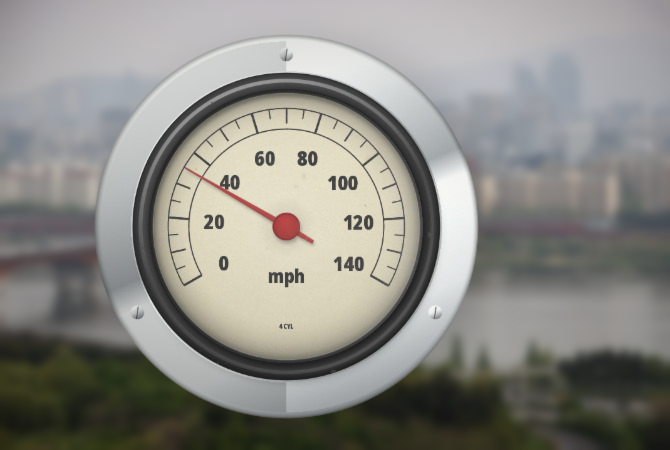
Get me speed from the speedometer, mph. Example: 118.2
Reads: 35
